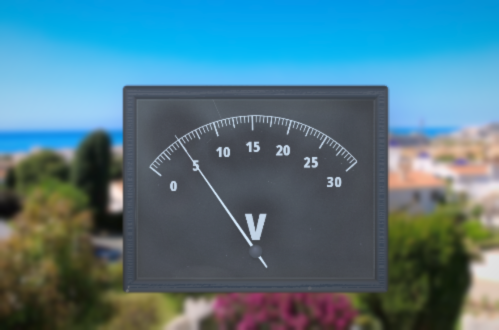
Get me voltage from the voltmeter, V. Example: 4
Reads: 5
